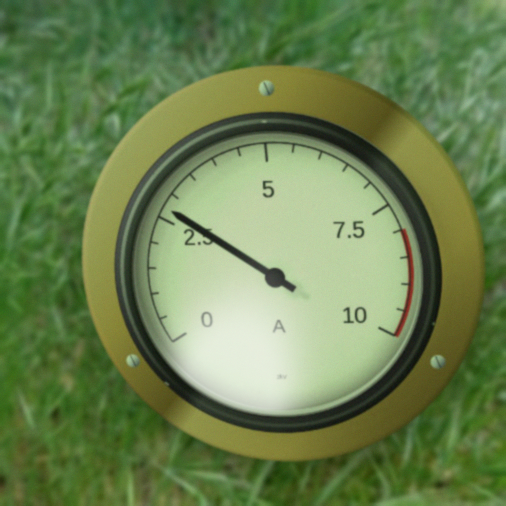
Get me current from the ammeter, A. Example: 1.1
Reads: 2.75
